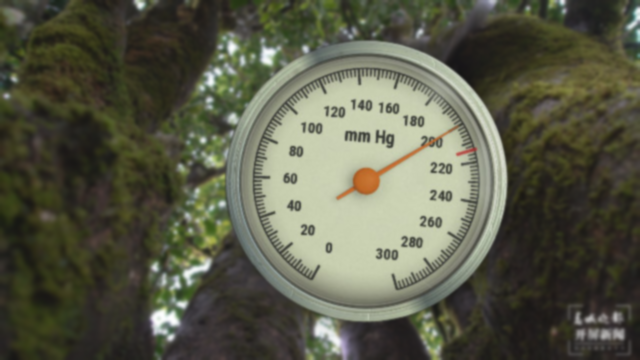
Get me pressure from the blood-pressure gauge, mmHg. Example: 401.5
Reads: 200
